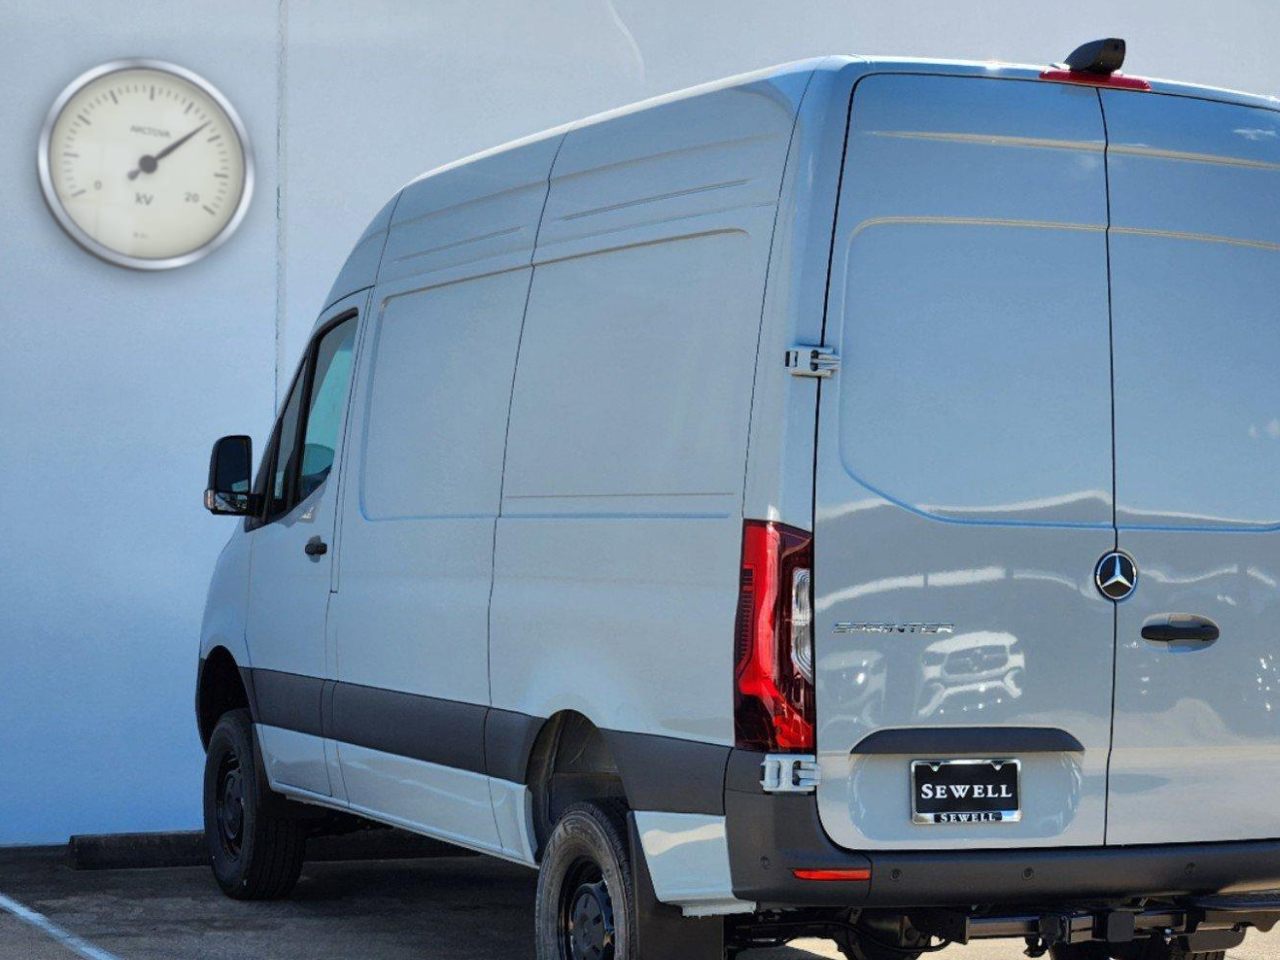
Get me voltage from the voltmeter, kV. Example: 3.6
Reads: 14
